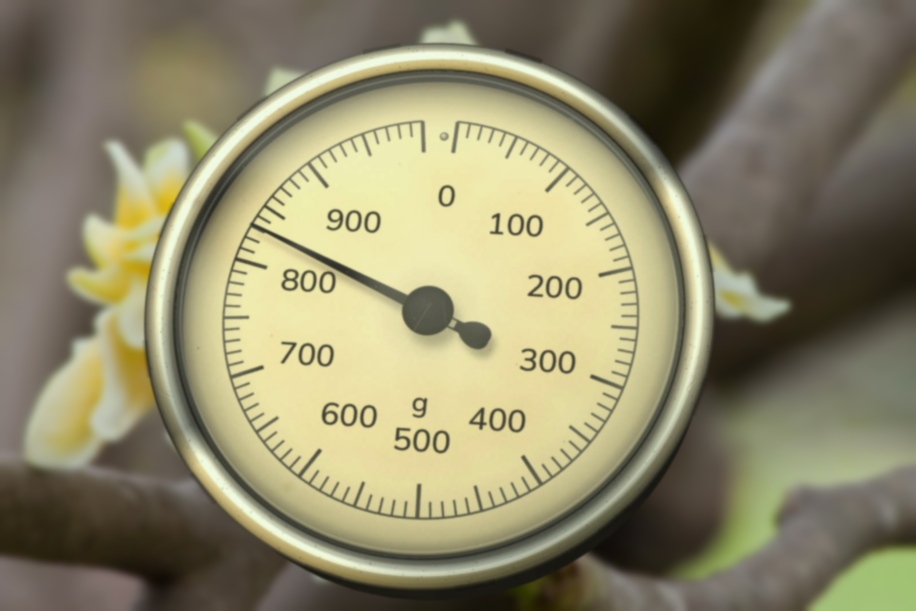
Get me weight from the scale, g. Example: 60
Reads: 830
